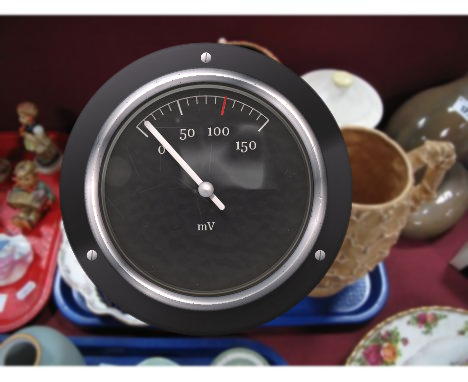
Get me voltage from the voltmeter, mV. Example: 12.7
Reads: 10
